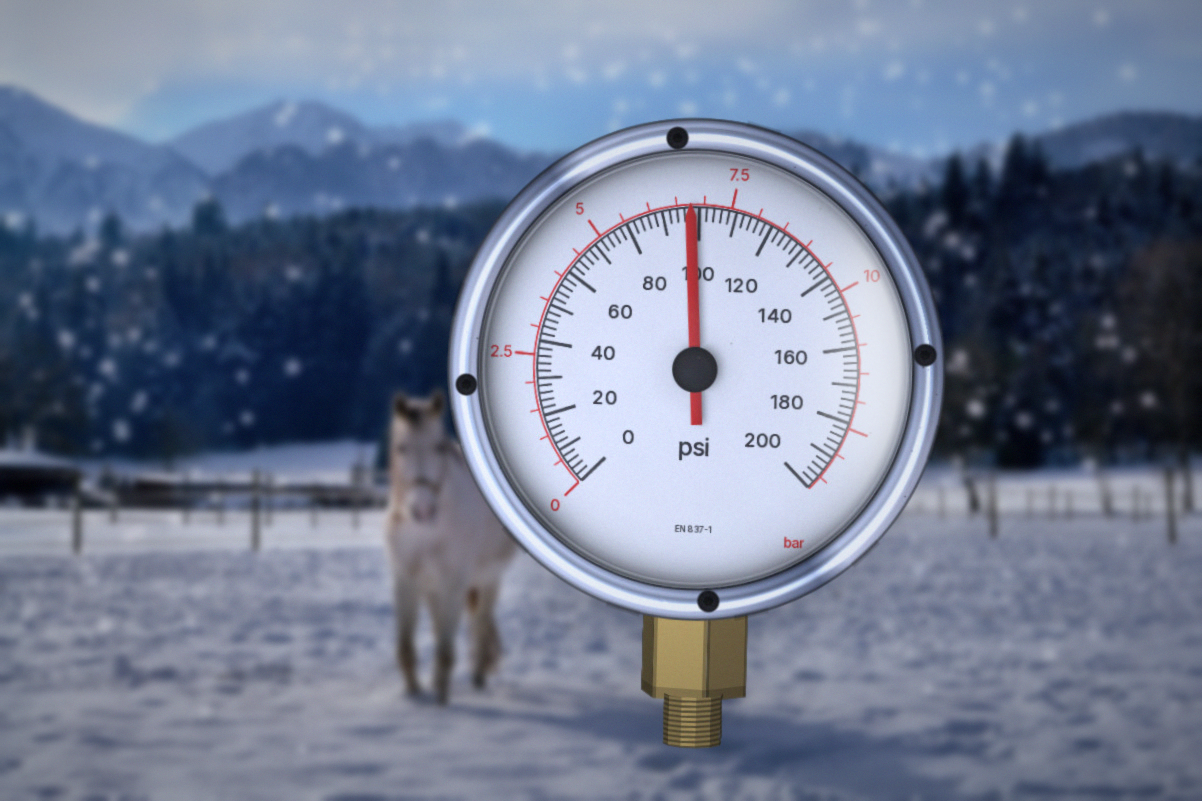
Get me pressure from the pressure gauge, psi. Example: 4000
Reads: 98
